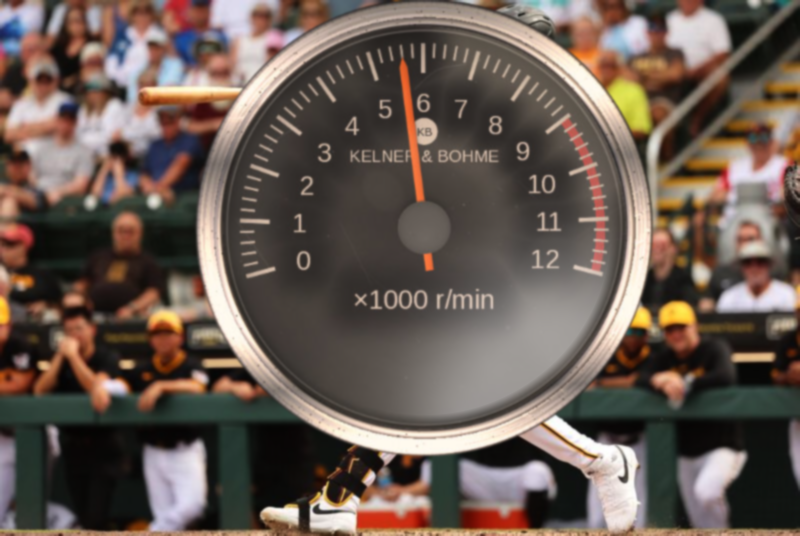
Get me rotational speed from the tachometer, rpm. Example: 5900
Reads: 5600
